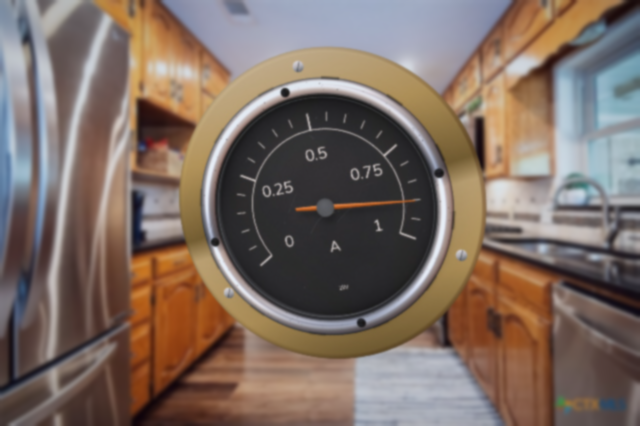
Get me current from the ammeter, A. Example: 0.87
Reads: 0.9
